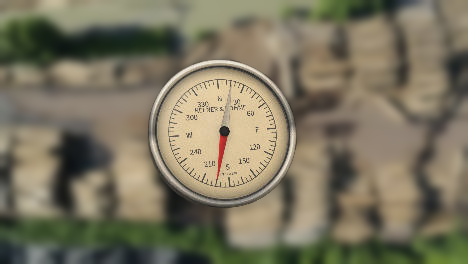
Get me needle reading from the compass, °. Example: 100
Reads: 195
